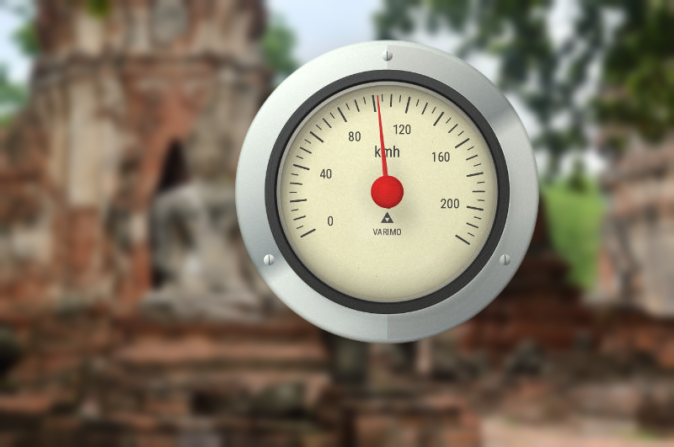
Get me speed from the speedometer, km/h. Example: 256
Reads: 102.5
